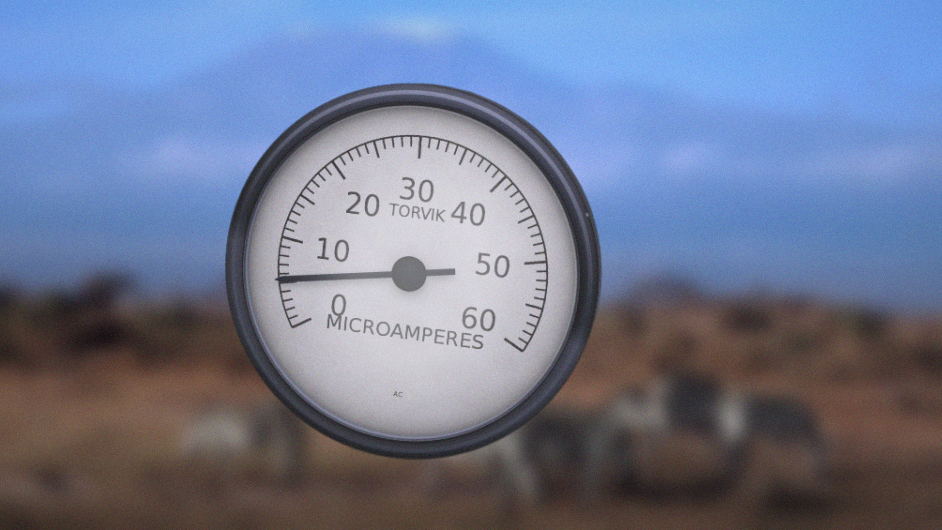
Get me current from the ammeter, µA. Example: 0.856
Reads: 5.5
